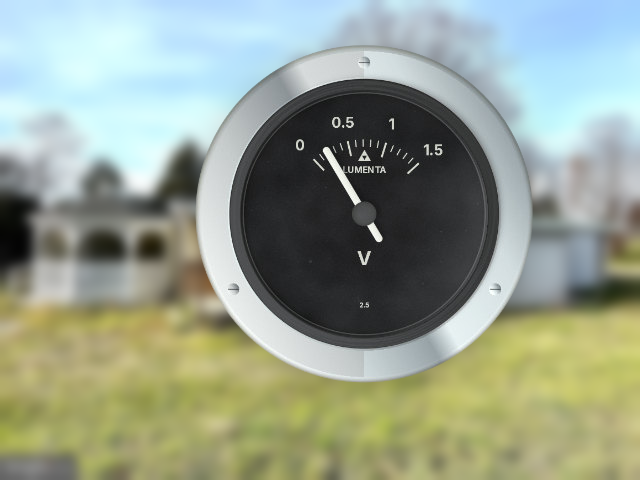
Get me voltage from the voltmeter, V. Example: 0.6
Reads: 0.2
